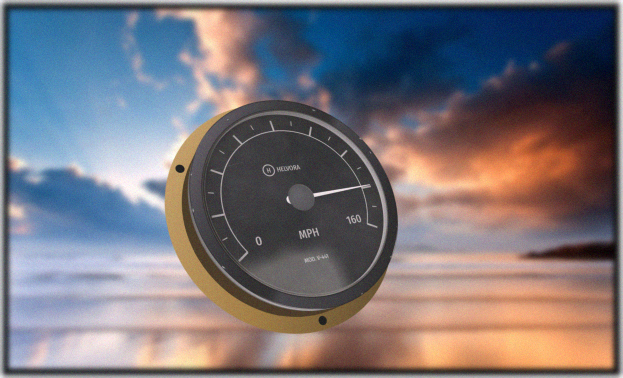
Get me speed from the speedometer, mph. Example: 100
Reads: 140
